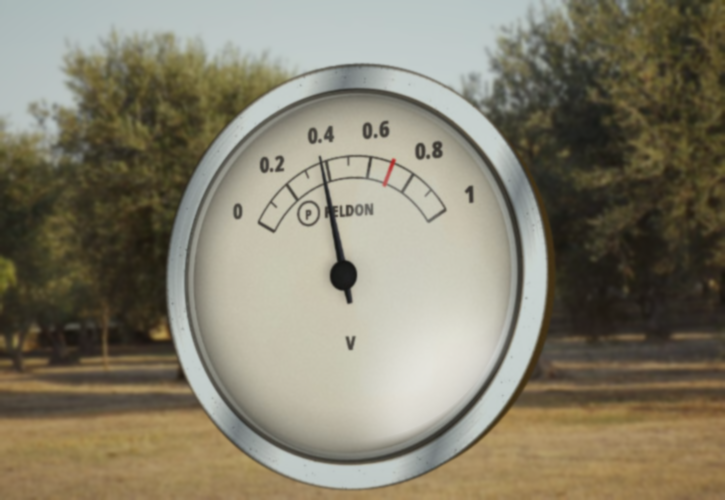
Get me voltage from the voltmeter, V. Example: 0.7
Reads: 0.4
